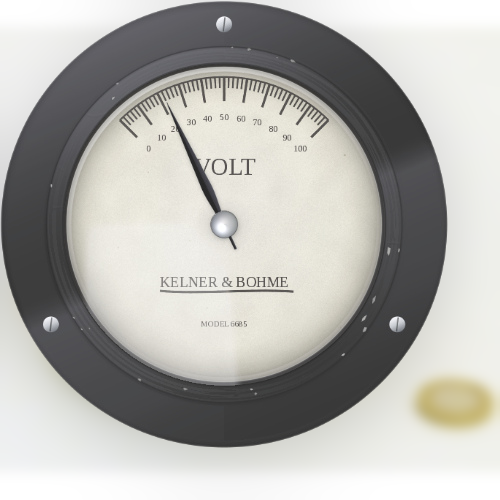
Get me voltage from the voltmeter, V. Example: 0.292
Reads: 22
